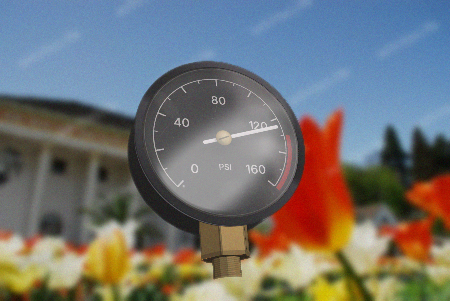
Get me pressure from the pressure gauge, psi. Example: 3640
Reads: 125
